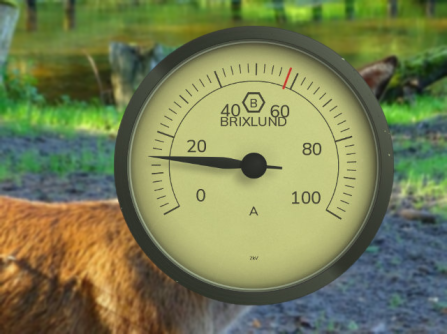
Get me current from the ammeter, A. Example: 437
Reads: 14
